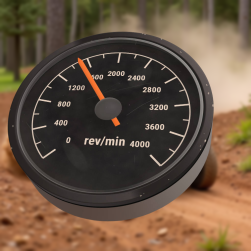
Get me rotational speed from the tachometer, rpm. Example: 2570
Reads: 1500
